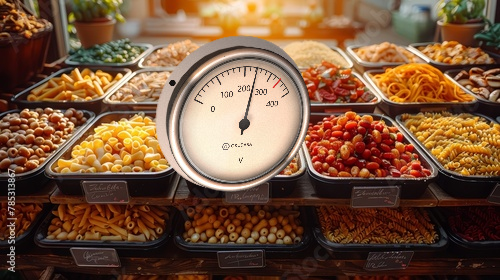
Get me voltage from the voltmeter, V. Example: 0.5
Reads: 240
